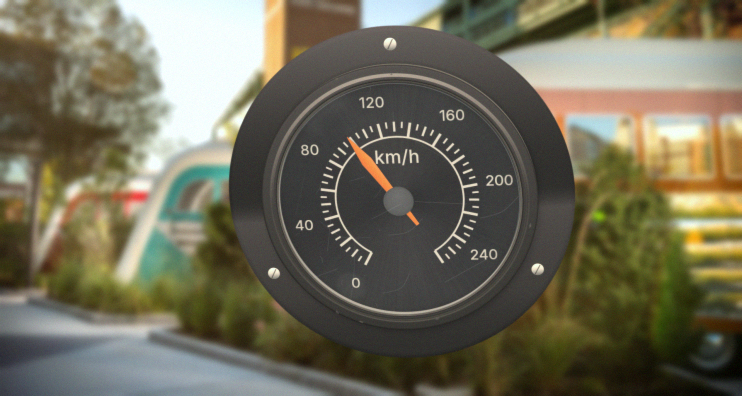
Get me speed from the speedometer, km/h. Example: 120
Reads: 100
